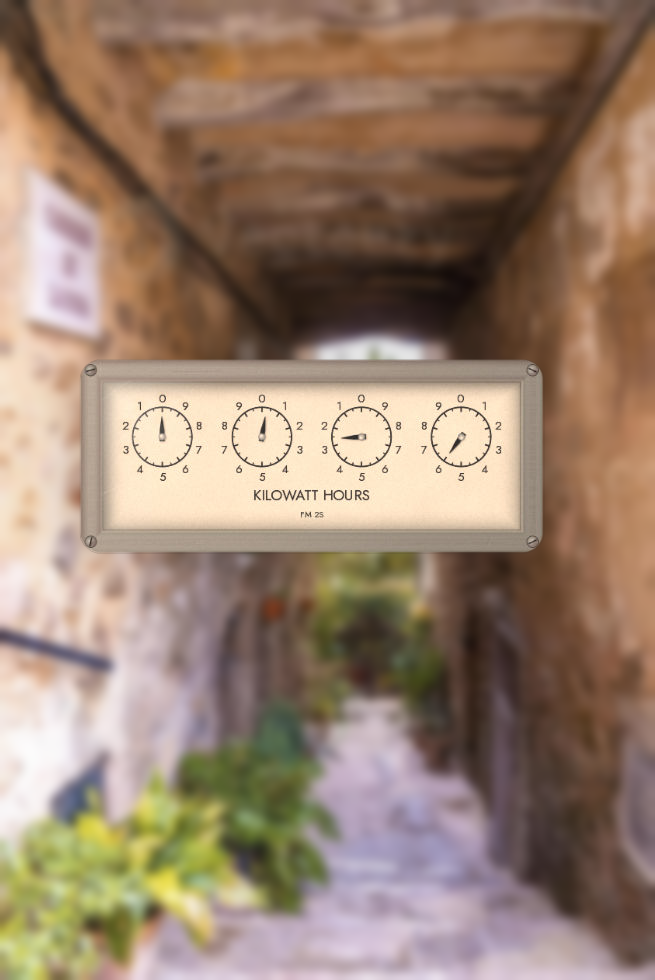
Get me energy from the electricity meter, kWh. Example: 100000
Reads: 26
